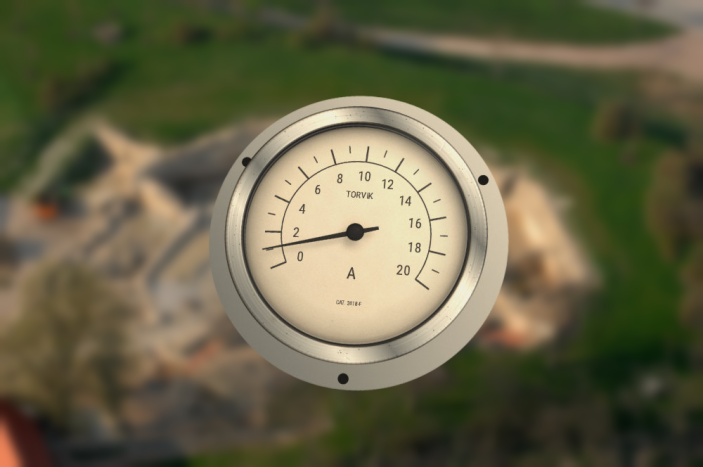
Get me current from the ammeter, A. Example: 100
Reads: 1
